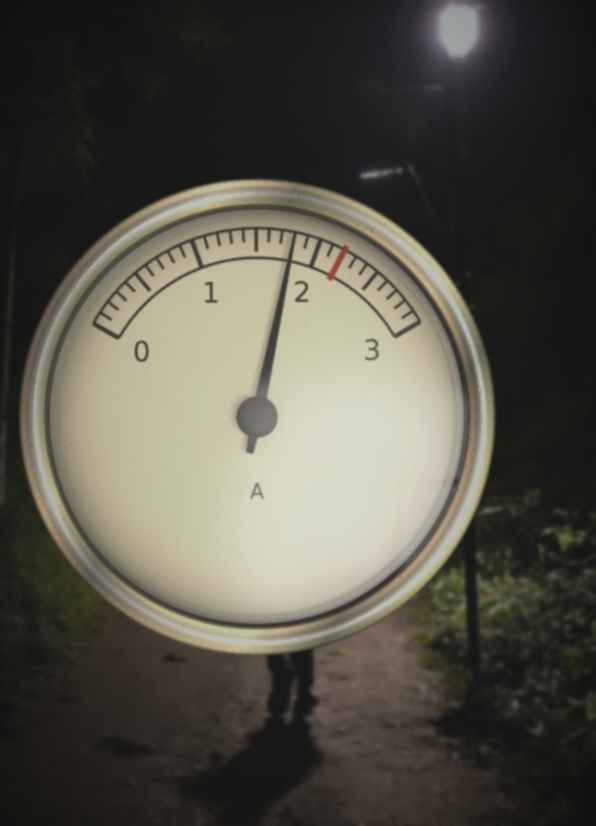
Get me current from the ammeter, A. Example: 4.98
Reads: 1.8
